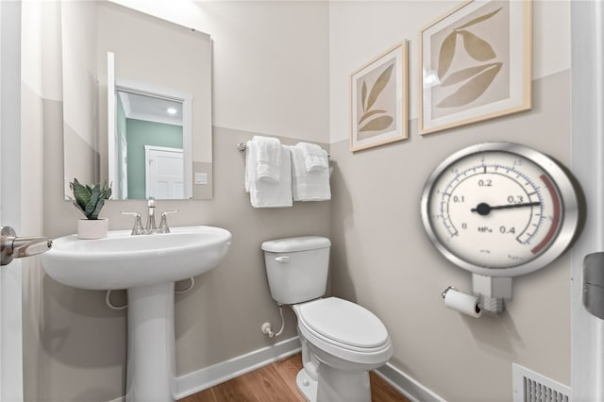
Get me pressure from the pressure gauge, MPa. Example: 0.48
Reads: 0.32
